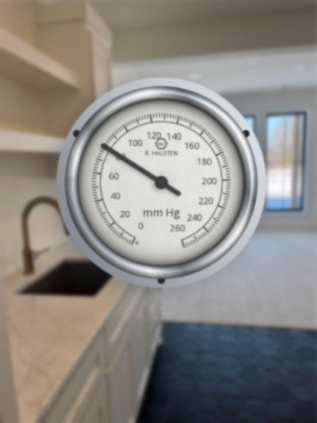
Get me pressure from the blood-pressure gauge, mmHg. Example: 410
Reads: 80
